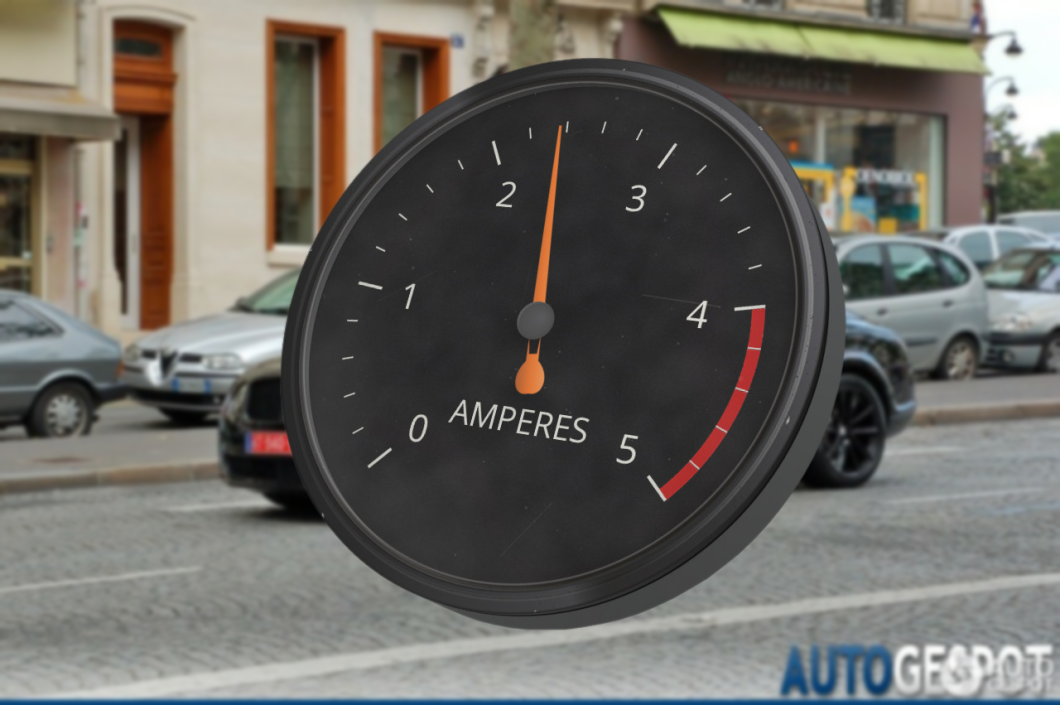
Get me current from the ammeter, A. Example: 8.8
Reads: 2.4
